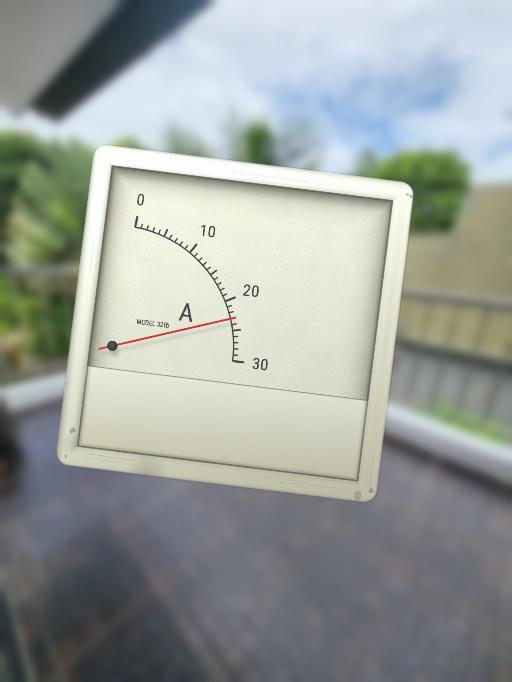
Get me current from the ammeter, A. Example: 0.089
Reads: 23
